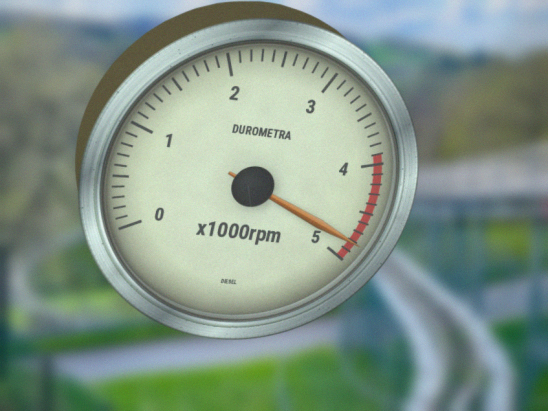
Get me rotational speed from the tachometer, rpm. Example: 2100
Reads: 4800
